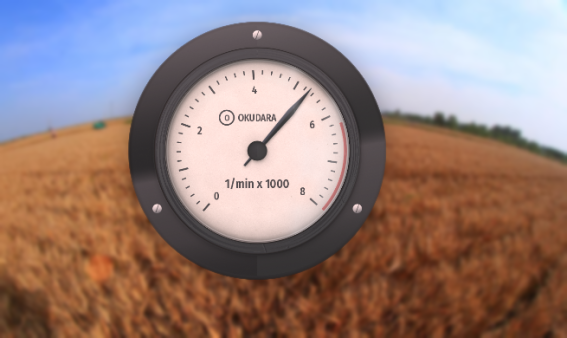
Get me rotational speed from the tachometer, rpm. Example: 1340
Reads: 5300
